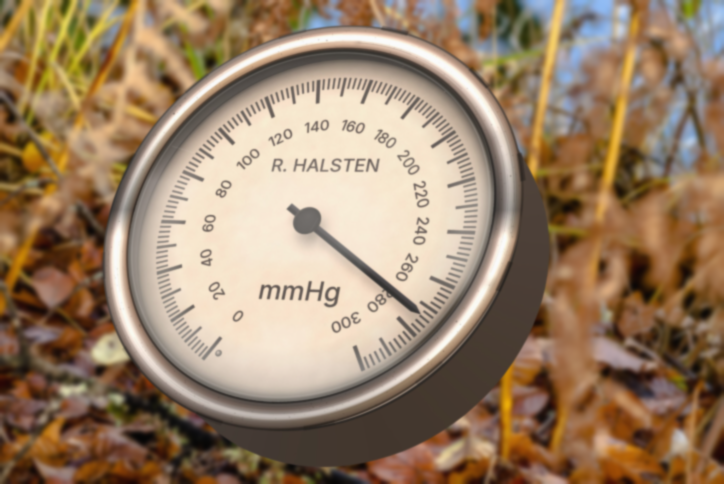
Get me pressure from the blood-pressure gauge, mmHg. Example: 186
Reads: 274
